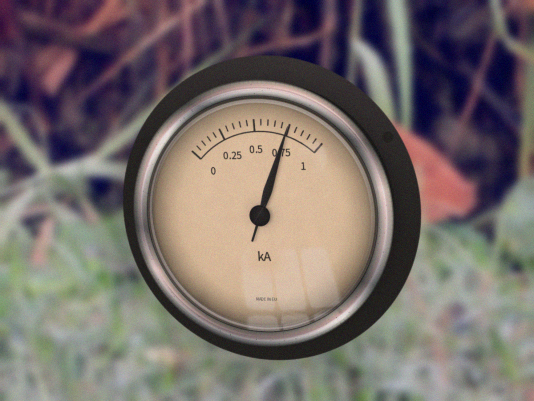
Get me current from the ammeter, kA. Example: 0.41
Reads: 0.75
